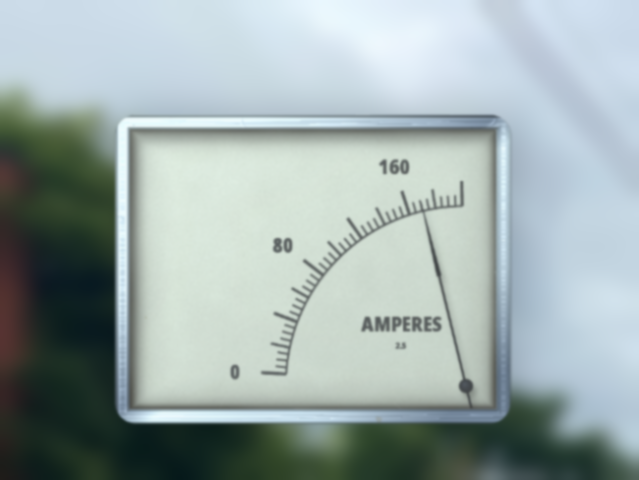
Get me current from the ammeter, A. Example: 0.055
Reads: 170
